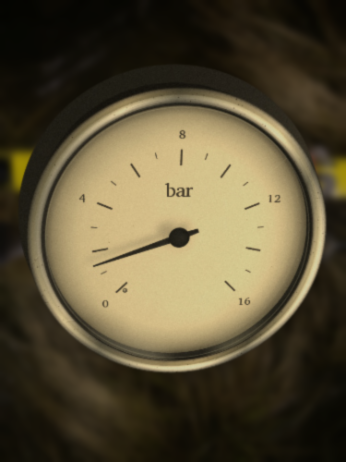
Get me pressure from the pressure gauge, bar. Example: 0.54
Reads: 1.5
